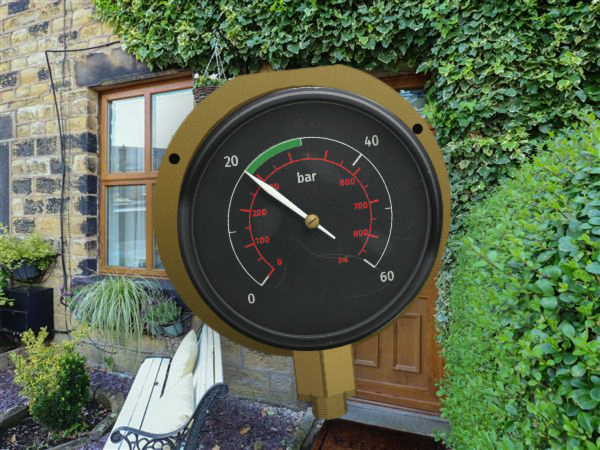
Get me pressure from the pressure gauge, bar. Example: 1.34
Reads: 20
